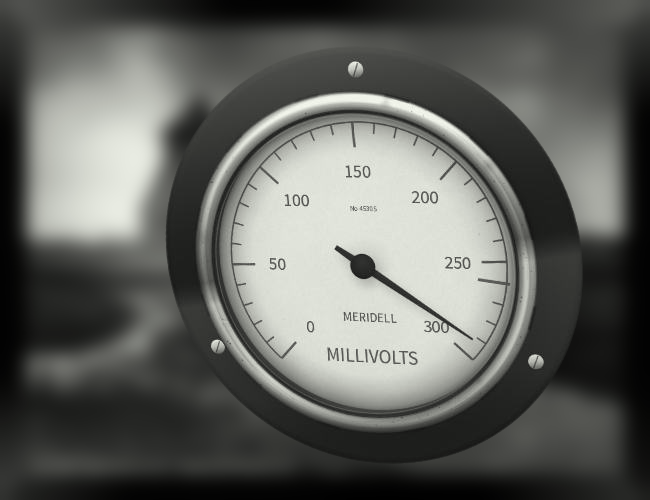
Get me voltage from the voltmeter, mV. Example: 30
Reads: 290
